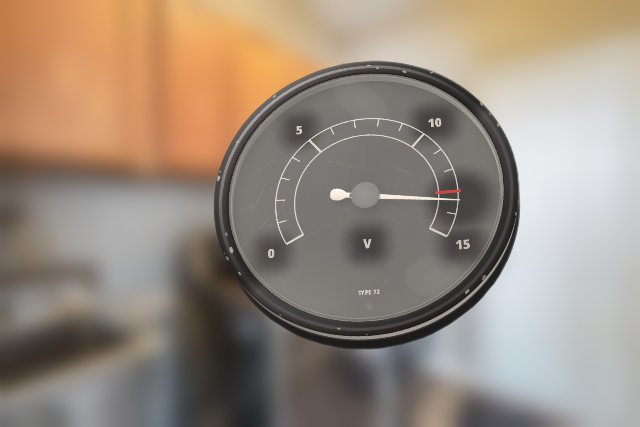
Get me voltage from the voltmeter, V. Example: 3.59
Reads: 13.5
